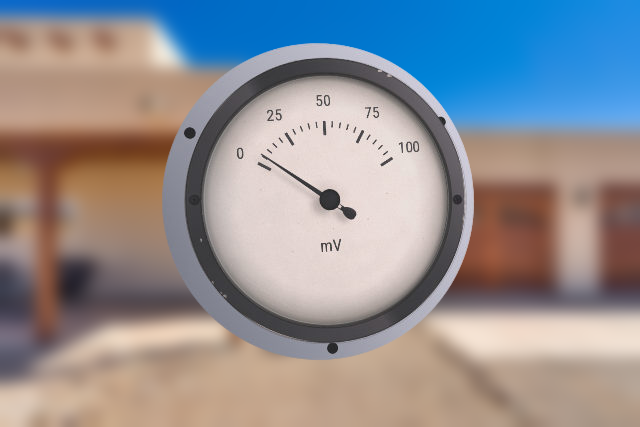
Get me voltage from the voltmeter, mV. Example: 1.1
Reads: 5
